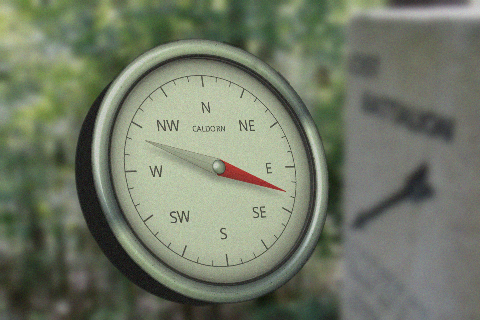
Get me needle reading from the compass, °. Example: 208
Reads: 110
